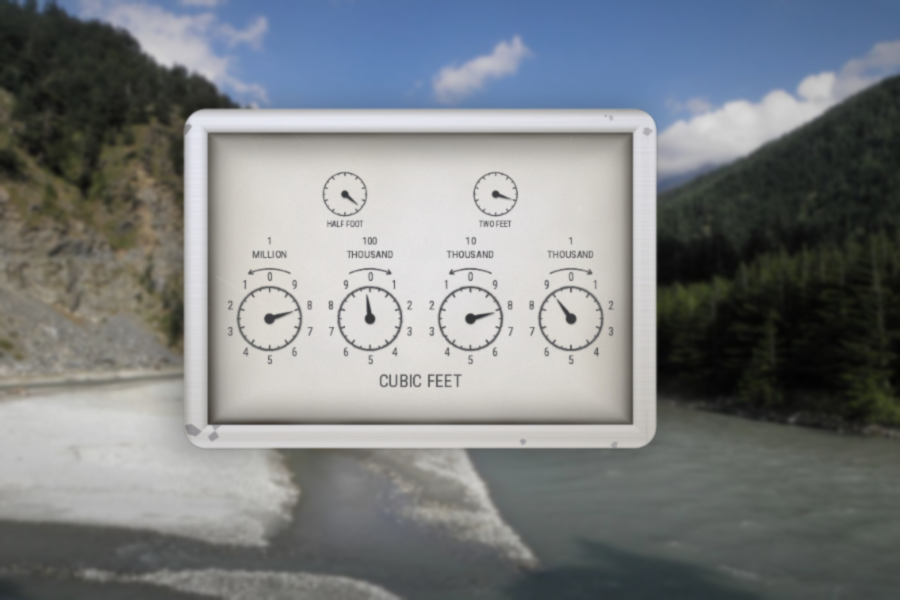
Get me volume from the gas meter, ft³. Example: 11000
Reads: 797900
